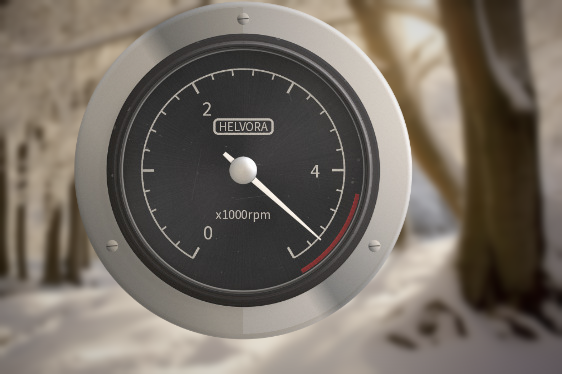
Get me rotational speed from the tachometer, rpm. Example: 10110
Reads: 4700
